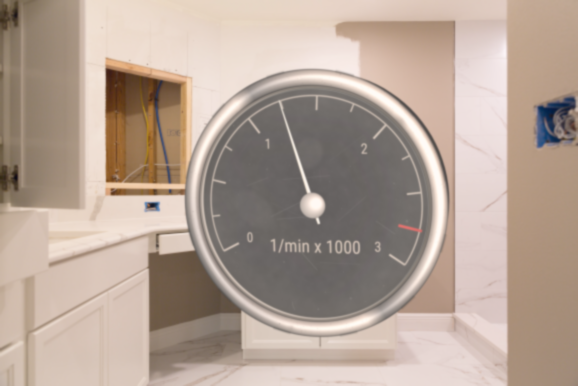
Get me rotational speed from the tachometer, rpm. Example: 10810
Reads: 1250
